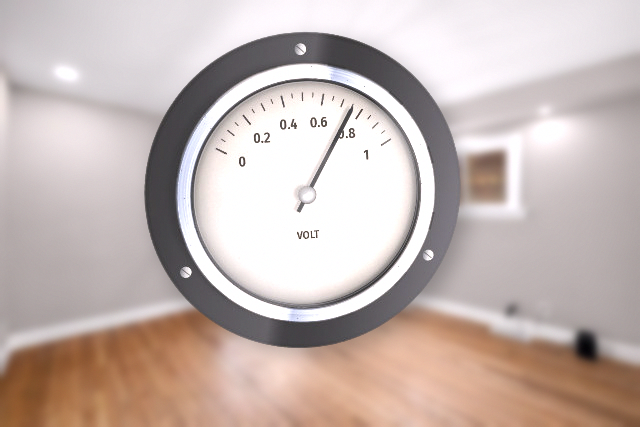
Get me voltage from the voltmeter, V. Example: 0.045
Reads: 0.75
